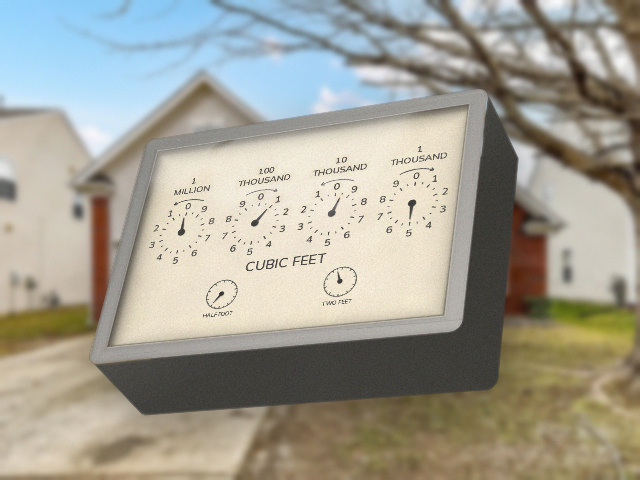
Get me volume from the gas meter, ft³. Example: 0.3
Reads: 9500
